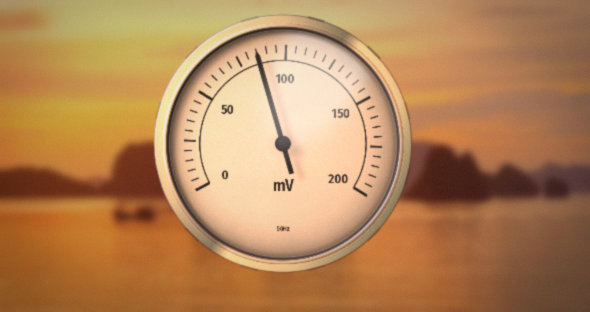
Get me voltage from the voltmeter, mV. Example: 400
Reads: 85
